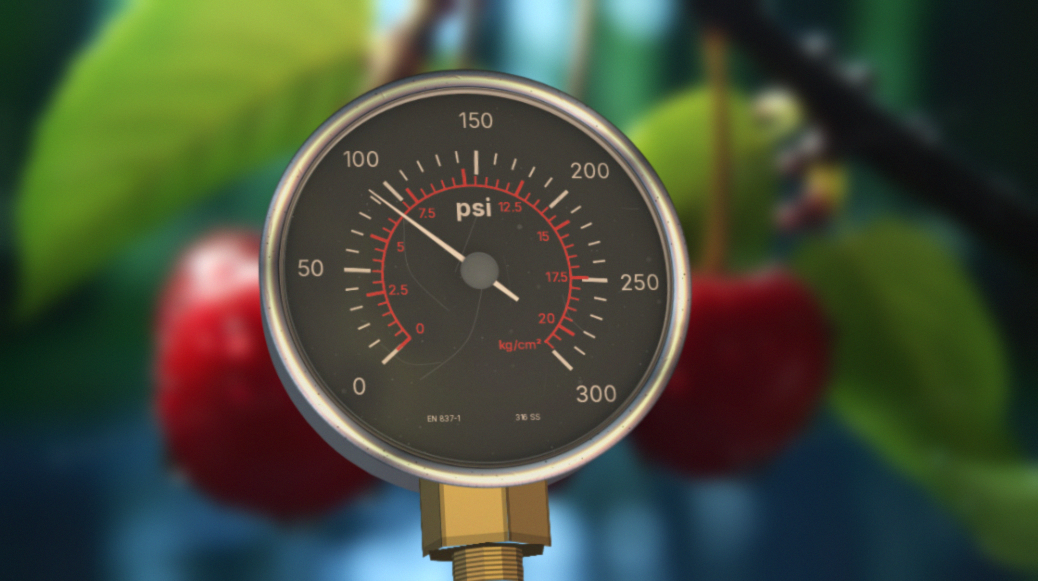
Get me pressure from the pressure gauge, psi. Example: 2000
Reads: 90
